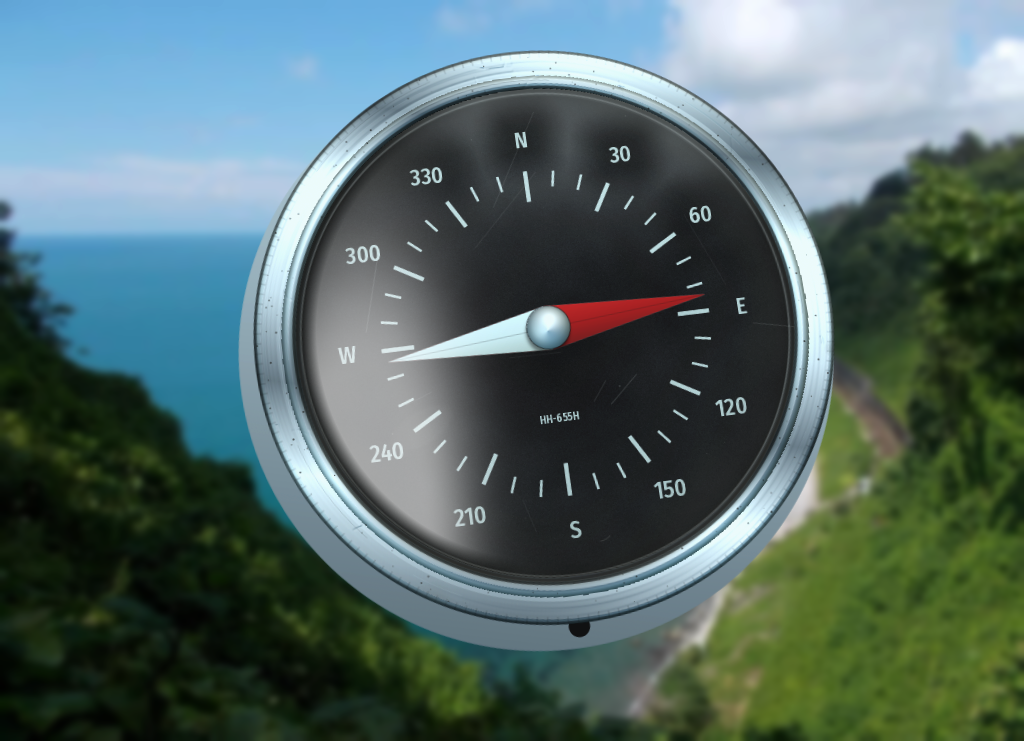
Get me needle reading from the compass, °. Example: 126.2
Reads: 85
